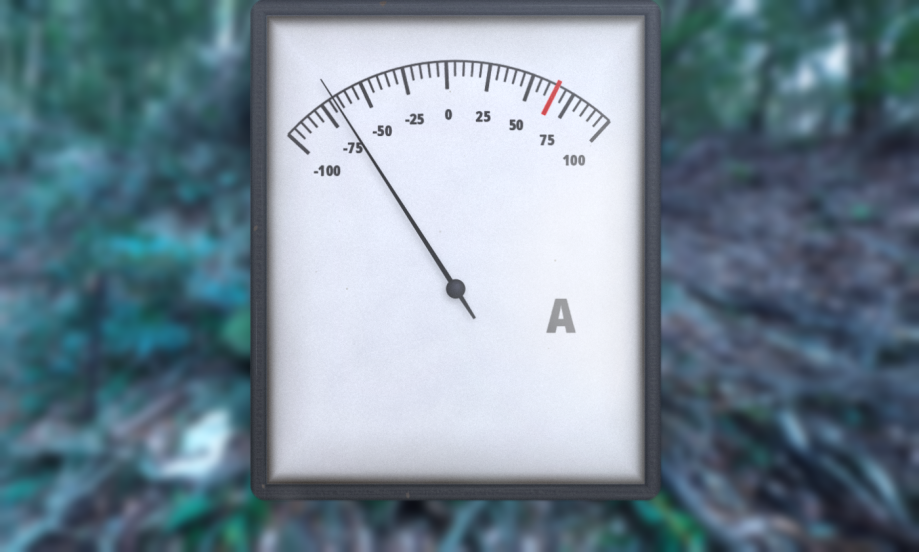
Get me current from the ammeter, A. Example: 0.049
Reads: -67.5
